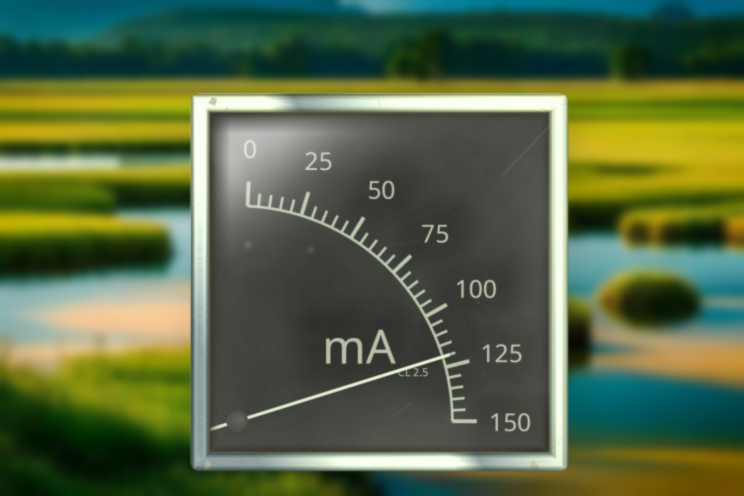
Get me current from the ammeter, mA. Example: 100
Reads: 120
